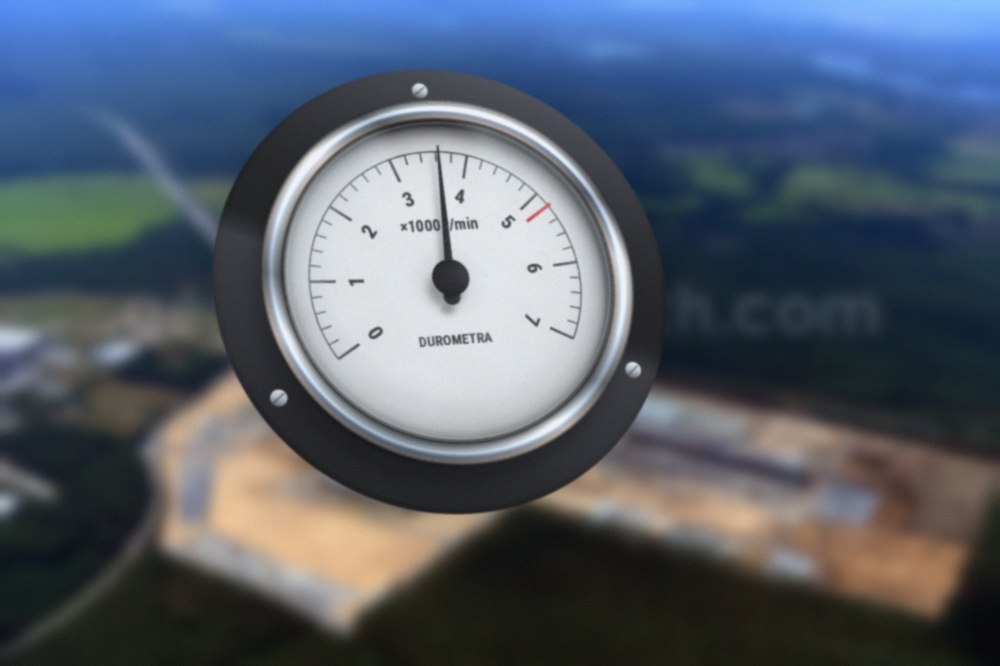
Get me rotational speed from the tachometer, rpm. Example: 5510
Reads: 3600
